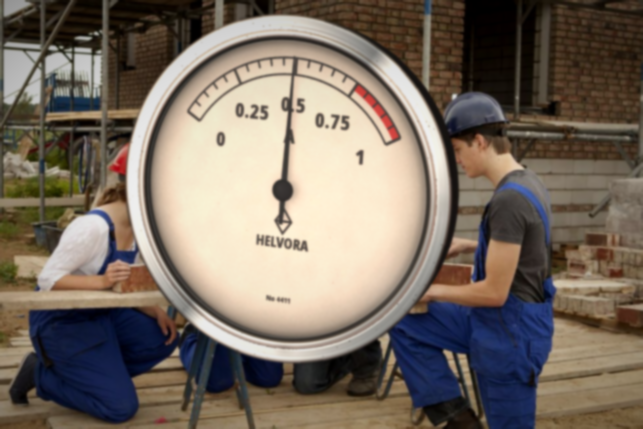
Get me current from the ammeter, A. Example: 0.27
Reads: 0.5
